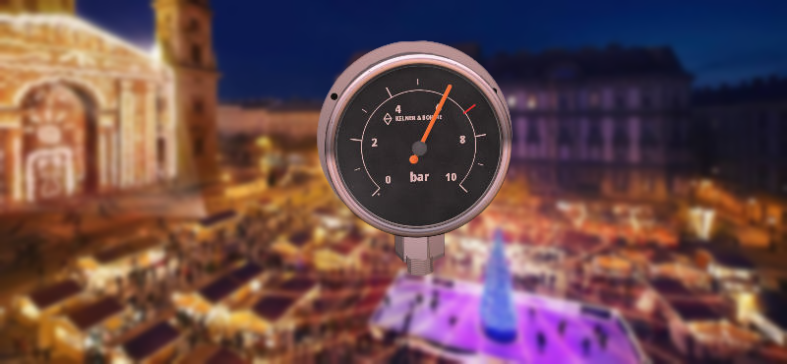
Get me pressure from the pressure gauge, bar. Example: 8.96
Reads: 6
